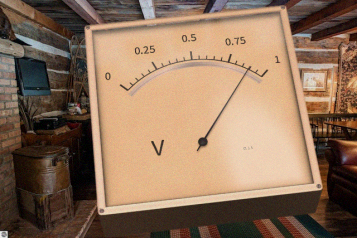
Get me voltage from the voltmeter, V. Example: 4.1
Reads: 0.9
